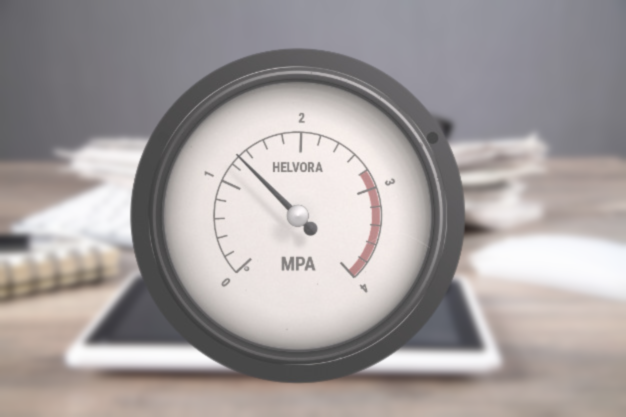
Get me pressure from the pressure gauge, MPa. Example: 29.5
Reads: 1.3
